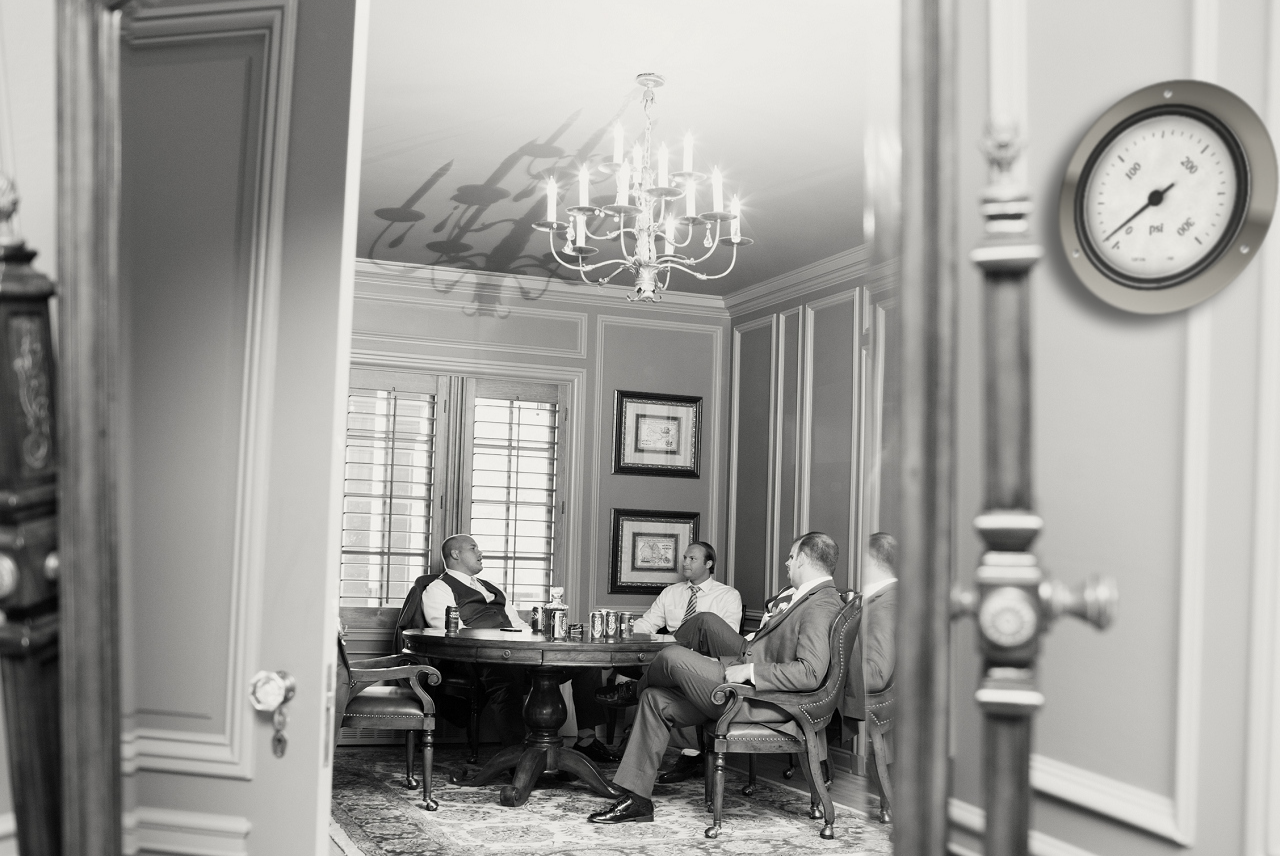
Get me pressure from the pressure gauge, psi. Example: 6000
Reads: 10
